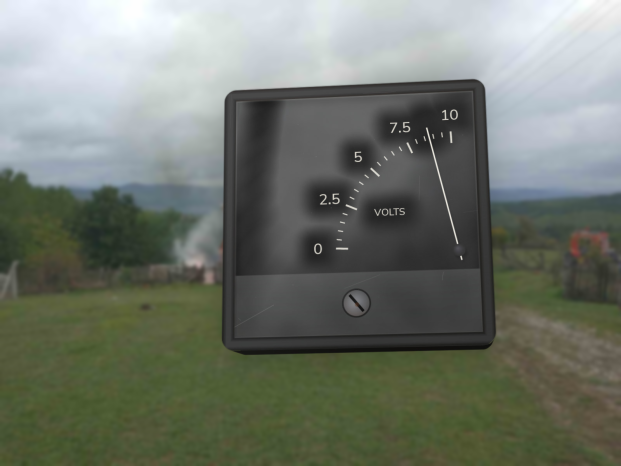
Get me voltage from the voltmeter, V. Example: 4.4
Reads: 8.75
